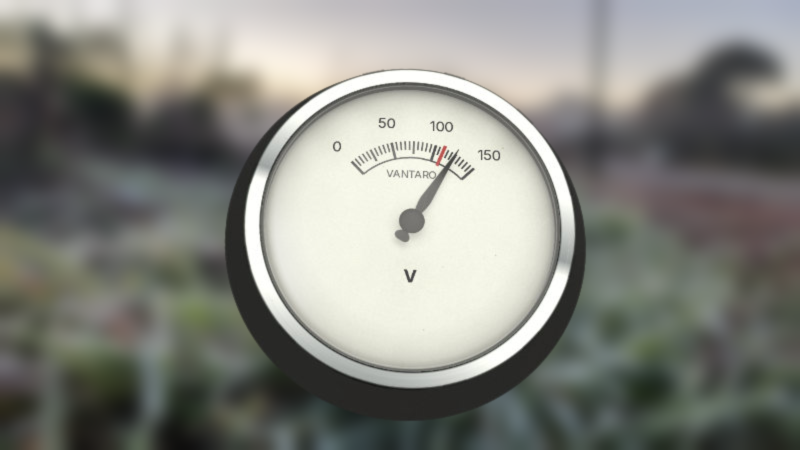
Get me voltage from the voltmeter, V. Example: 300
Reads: 125
